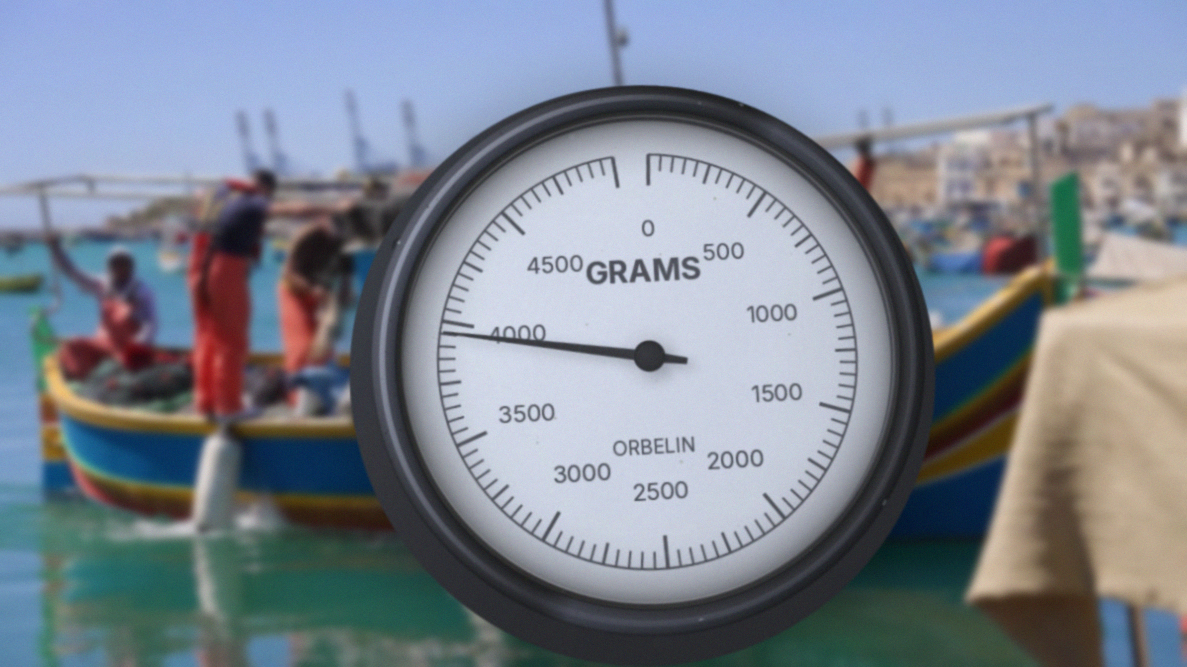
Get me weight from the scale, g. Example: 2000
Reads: 3950
